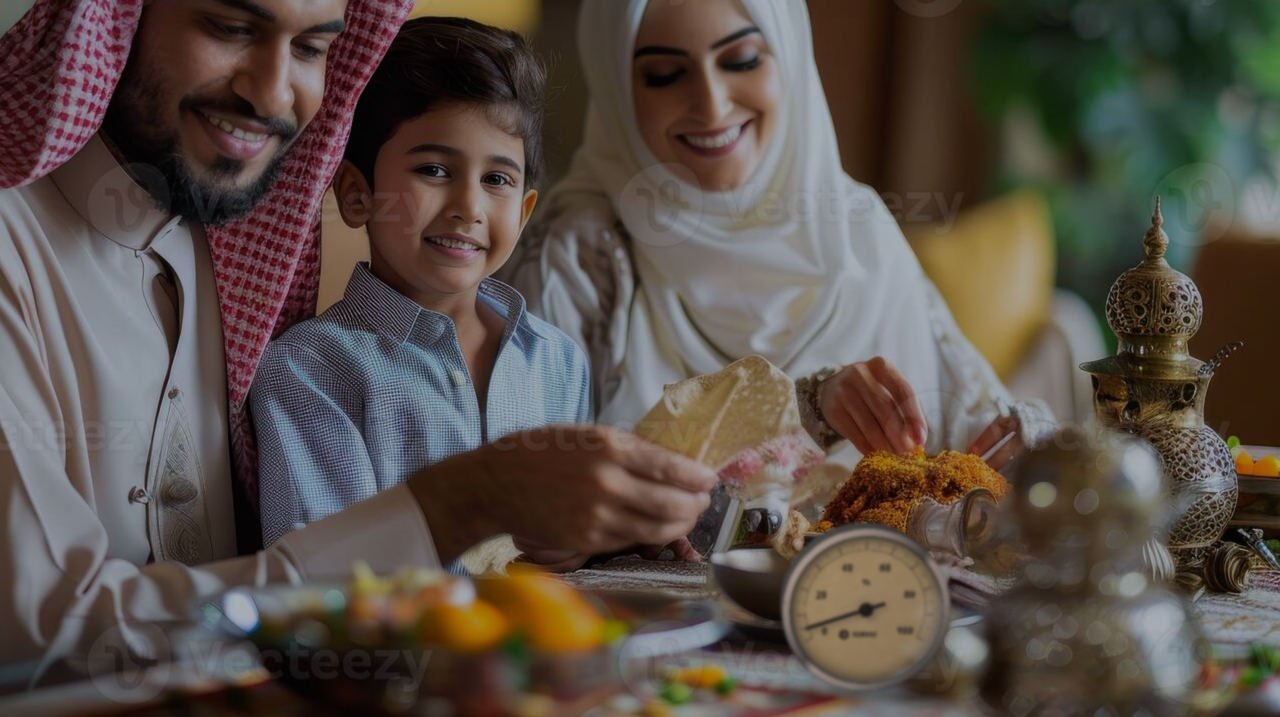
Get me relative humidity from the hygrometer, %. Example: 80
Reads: 5
